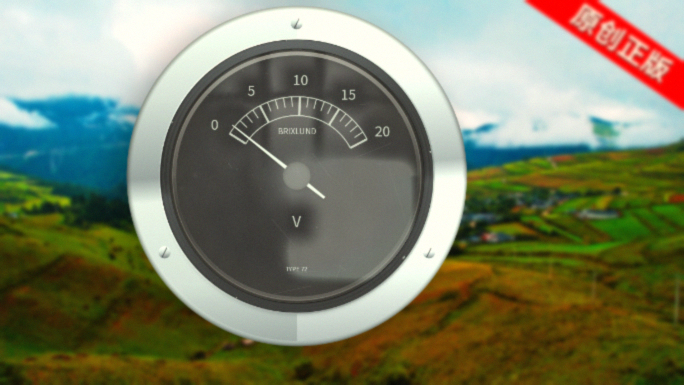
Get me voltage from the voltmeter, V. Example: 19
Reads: 1
